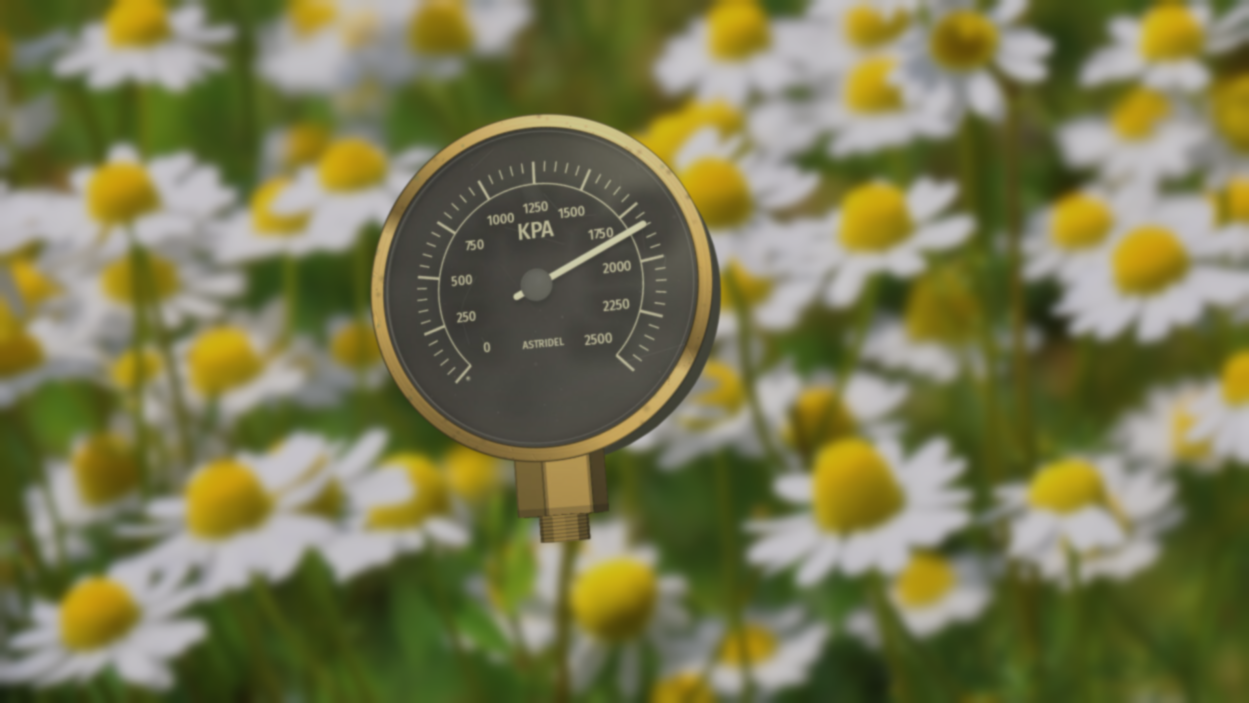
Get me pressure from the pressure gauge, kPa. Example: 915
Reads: 1850
